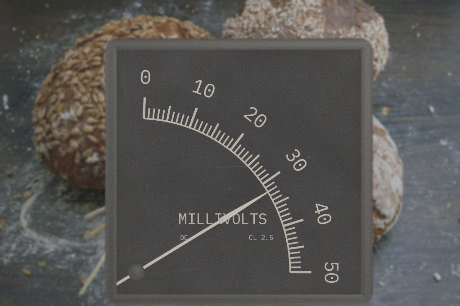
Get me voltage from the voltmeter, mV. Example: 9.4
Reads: 32
